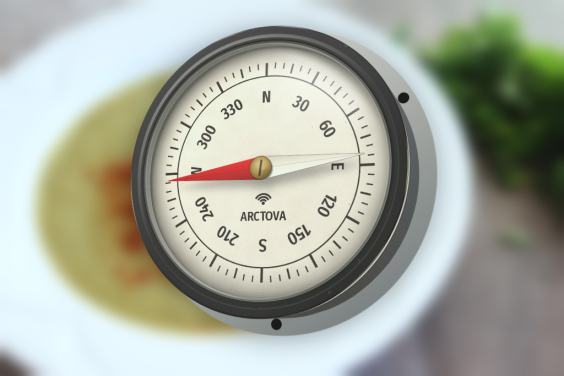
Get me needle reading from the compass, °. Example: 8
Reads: 265
